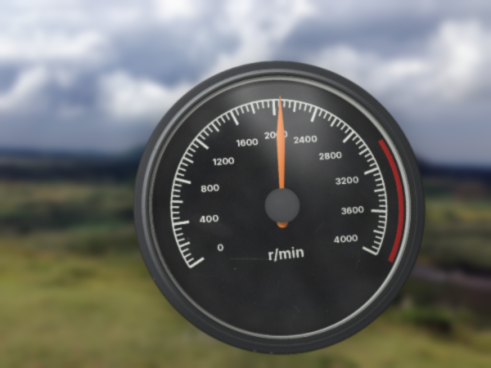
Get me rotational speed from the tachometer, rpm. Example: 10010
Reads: 2050
